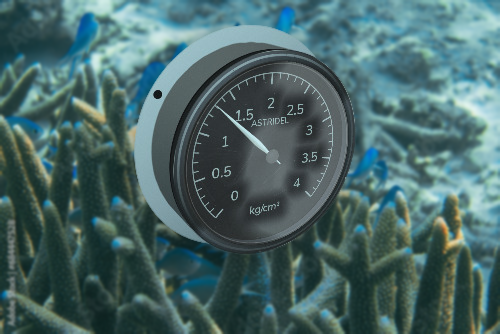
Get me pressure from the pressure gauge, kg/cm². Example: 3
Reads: 1.3
